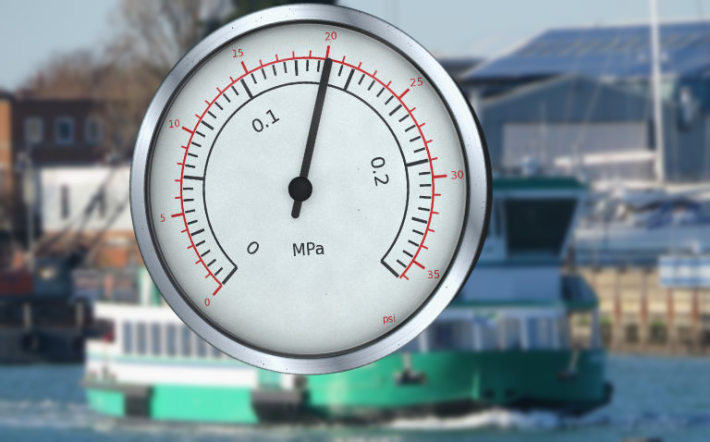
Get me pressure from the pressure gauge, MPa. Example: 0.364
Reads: 0.14
